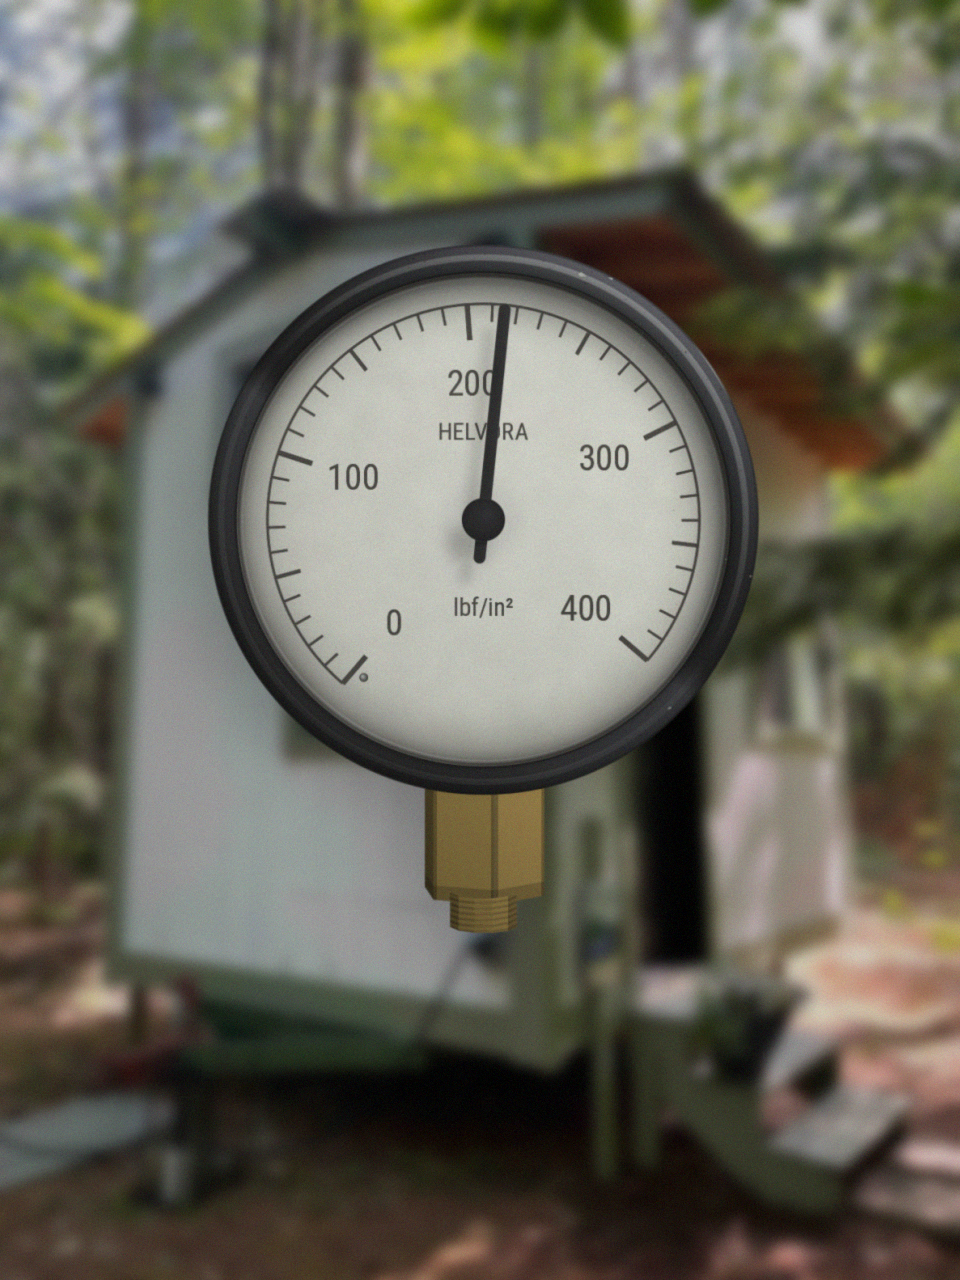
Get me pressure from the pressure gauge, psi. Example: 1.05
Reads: 215
